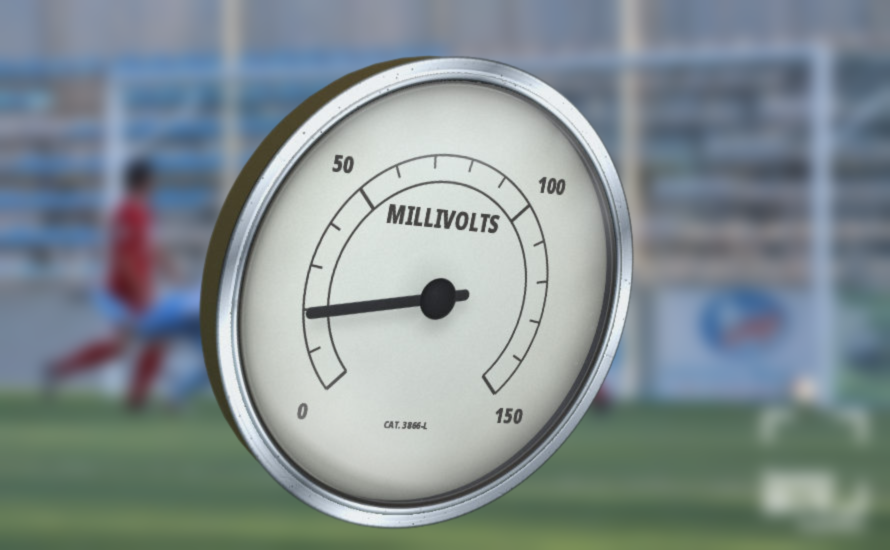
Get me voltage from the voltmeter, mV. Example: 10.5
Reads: 20
